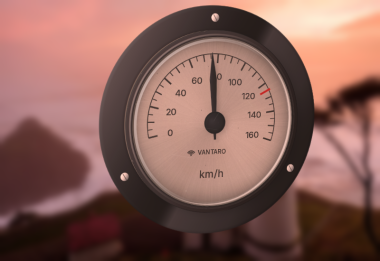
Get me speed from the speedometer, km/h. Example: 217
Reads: 75
